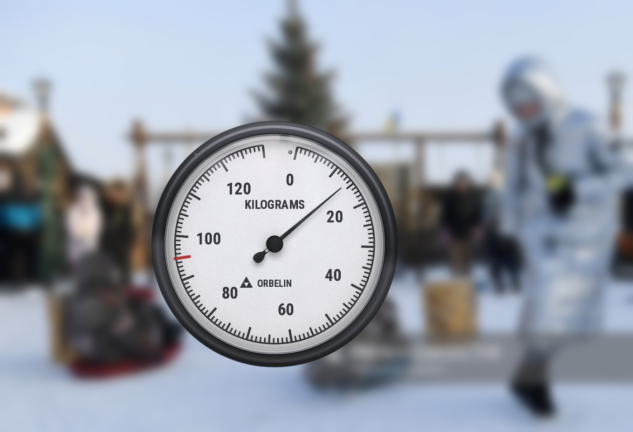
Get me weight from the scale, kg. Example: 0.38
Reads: 14
